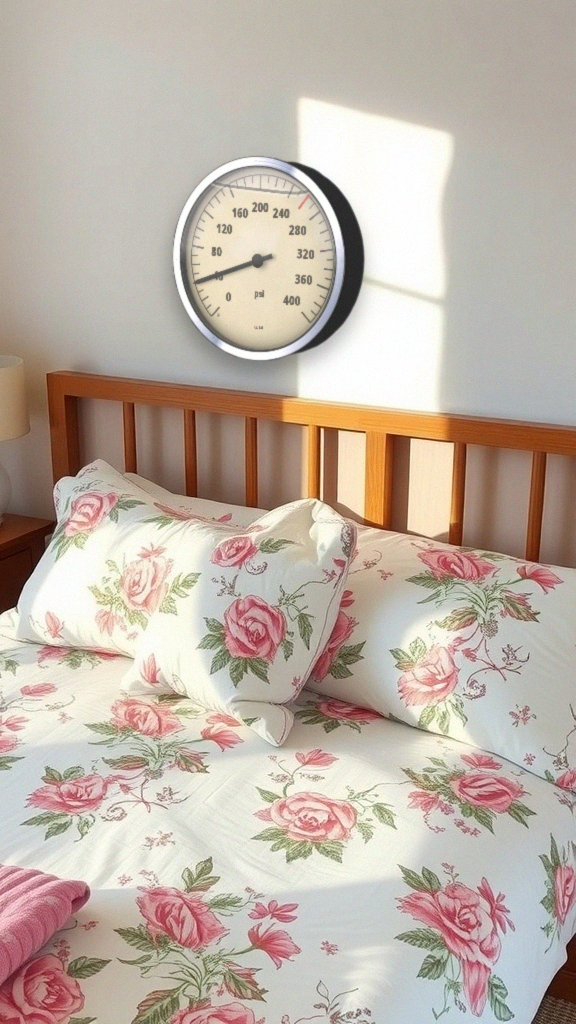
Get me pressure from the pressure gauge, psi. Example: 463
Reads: 40
